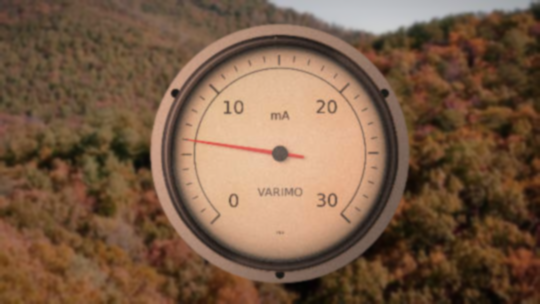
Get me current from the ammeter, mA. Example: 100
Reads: 6
